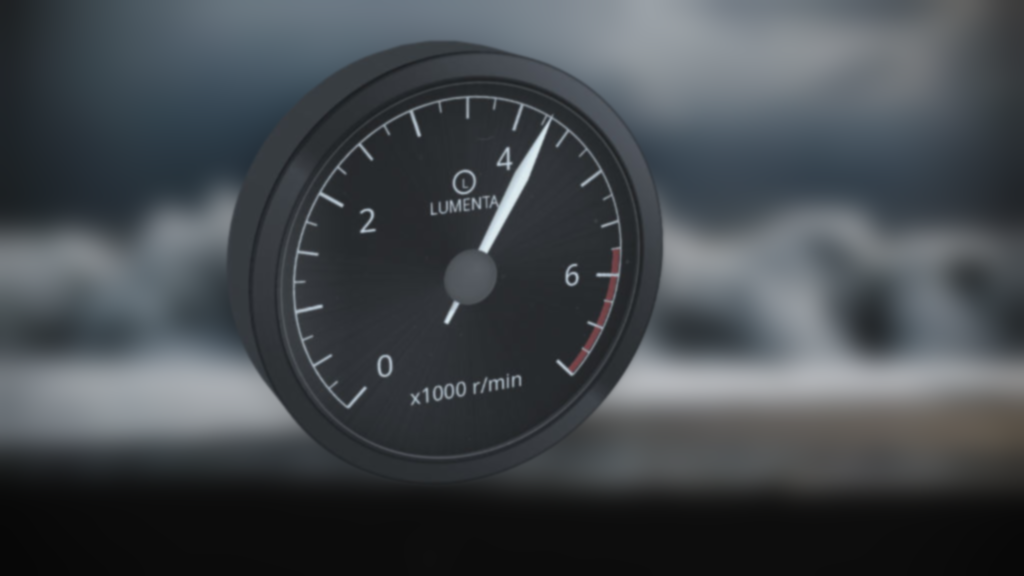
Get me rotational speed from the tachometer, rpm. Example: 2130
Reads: 4250
